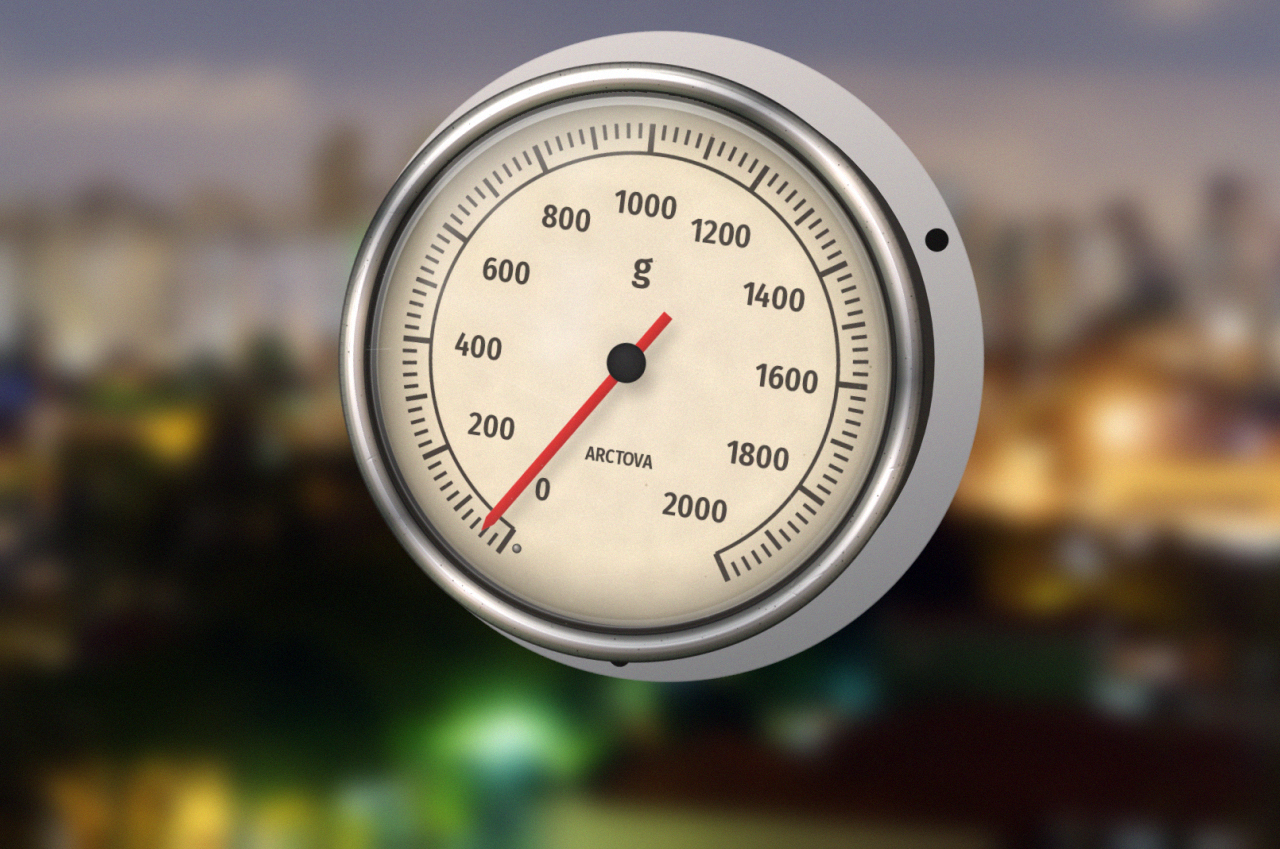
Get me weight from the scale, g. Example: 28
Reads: 40
